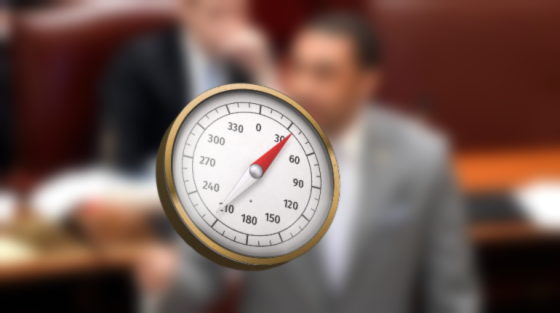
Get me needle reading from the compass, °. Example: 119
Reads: 35
